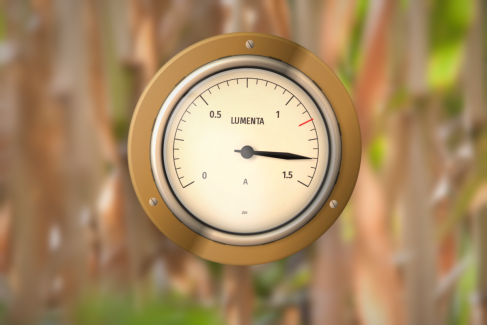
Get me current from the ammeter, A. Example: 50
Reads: 1.35
